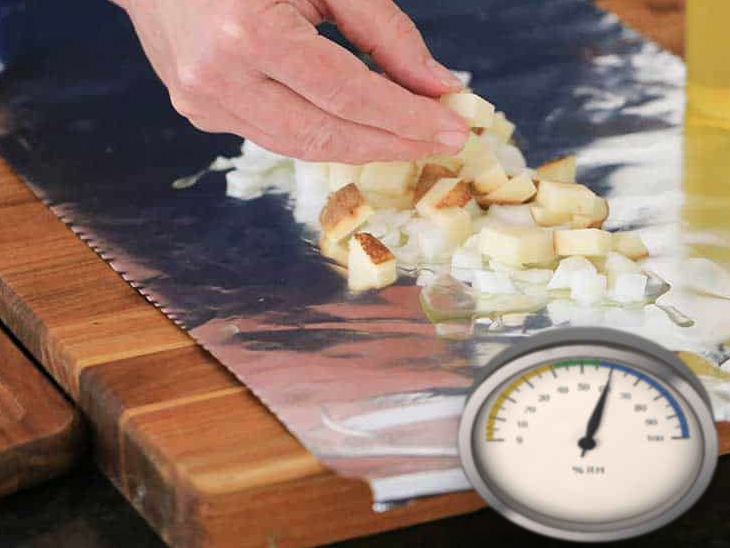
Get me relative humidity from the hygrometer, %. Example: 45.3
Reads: 60
